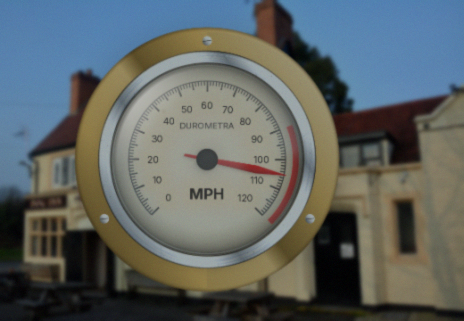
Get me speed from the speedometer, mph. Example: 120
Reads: 105
